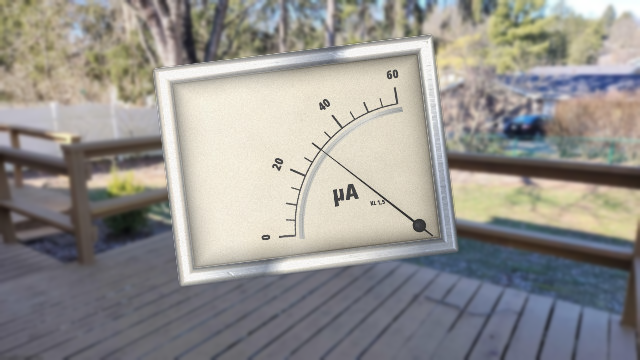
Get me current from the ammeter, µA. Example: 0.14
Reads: 30
